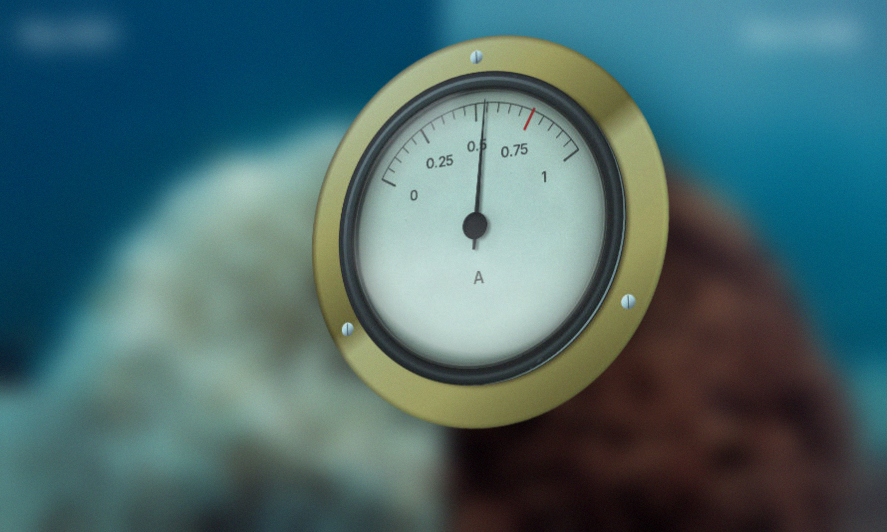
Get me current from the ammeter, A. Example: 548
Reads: 0.55
